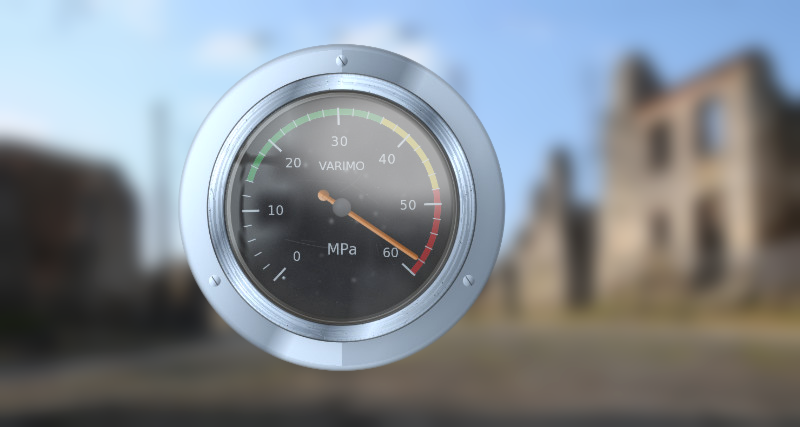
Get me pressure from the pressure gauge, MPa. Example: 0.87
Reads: 58
